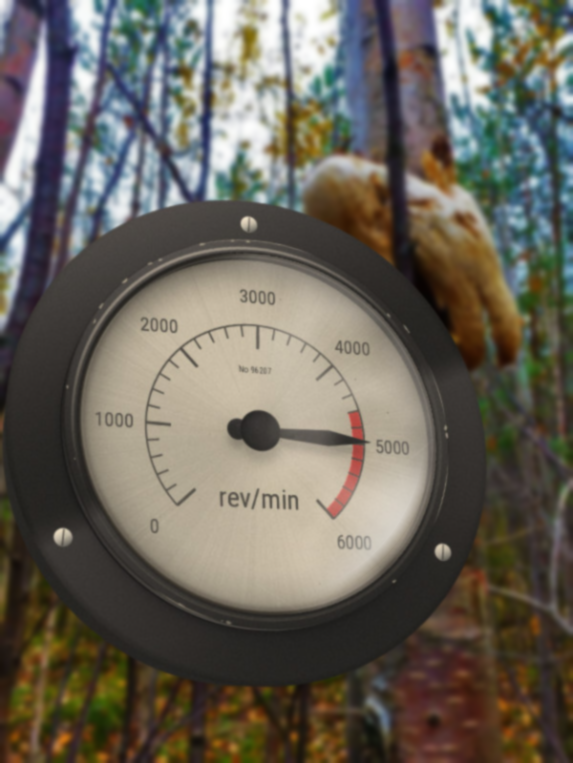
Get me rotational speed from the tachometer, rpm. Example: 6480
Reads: 5000
